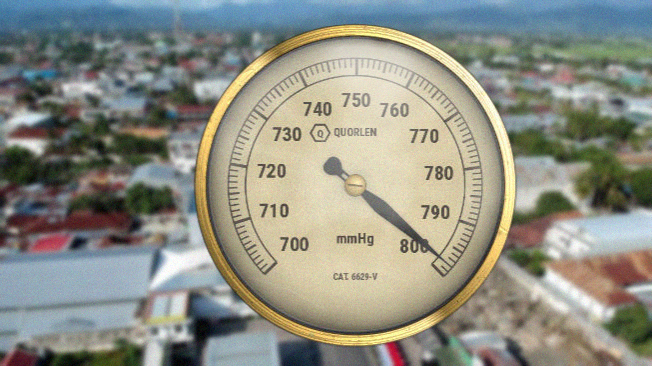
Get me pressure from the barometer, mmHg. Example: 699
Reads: 798
